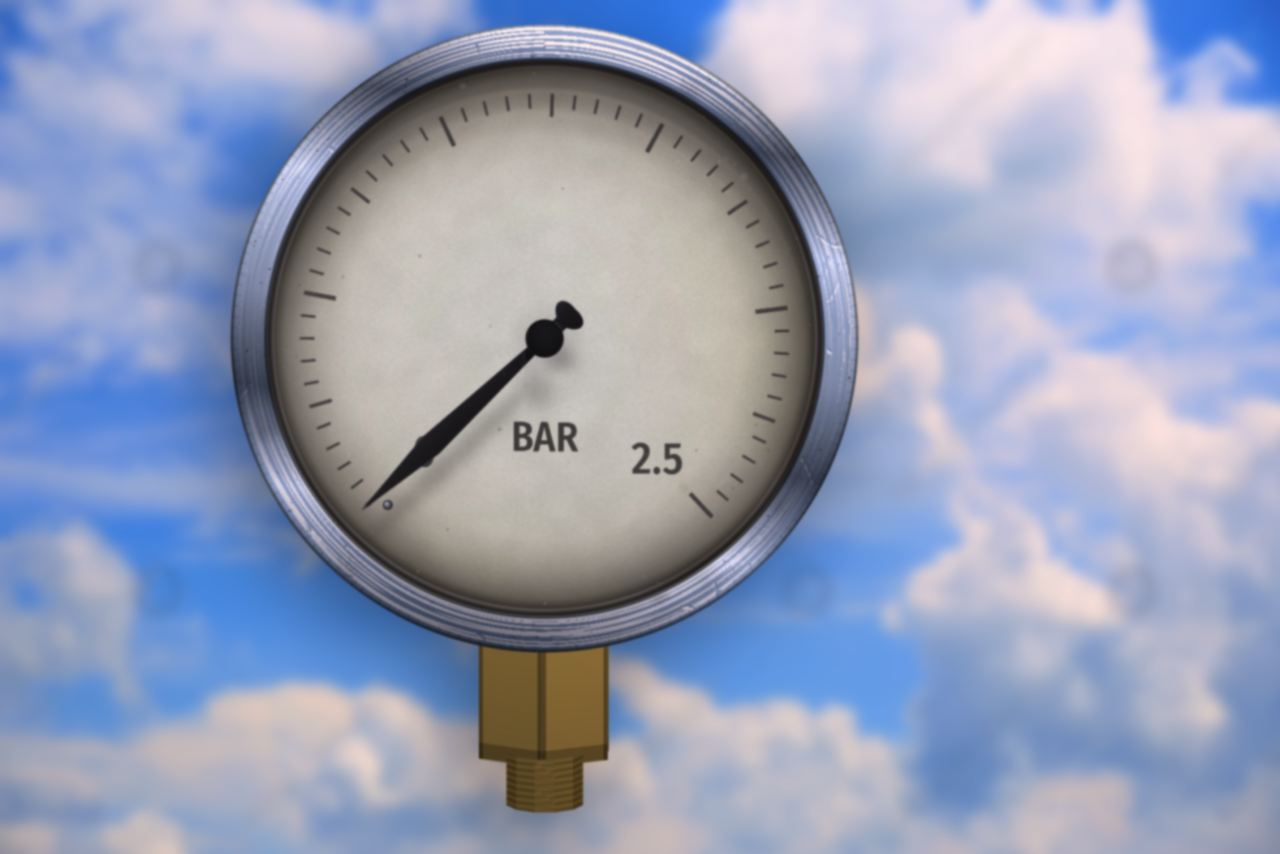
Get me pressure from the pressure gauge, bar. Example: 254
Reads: 0
